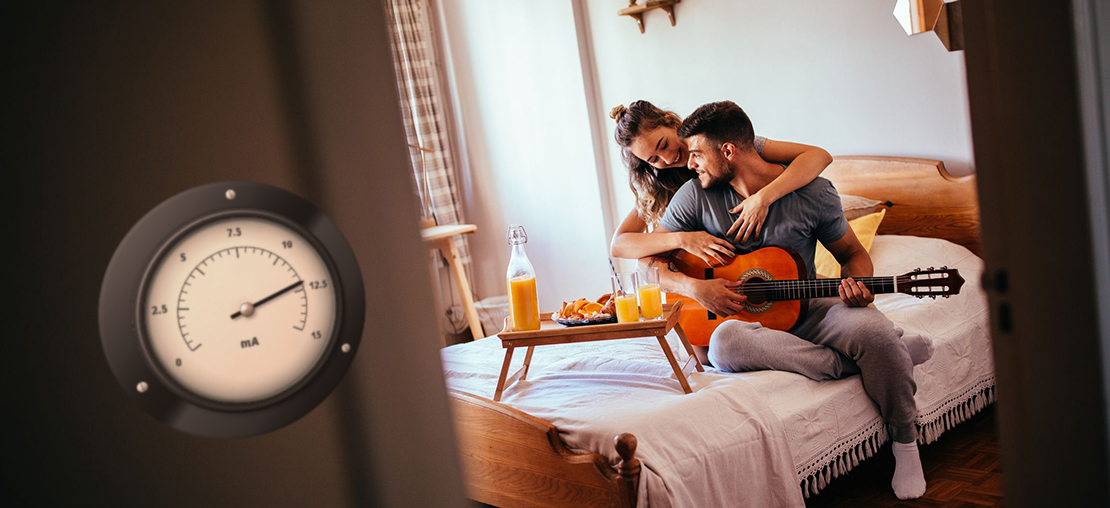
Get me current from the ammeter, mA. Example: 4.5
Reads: 12
